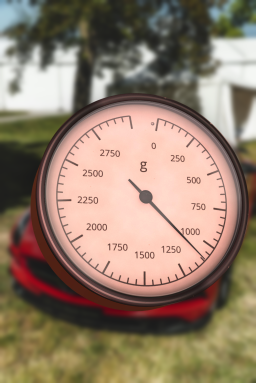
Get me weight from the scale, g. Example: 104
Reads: 1100
